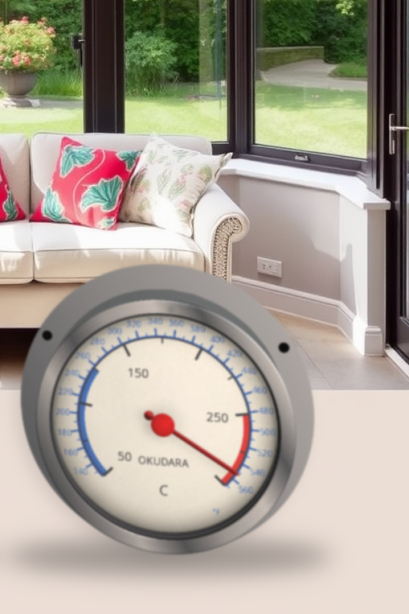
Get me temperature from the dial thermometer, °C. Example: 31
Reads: 287.5
